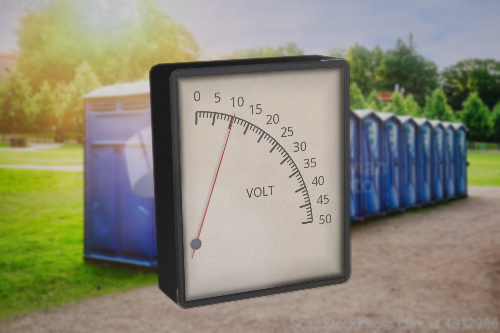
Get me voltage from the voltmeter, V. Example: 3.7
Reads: 10
